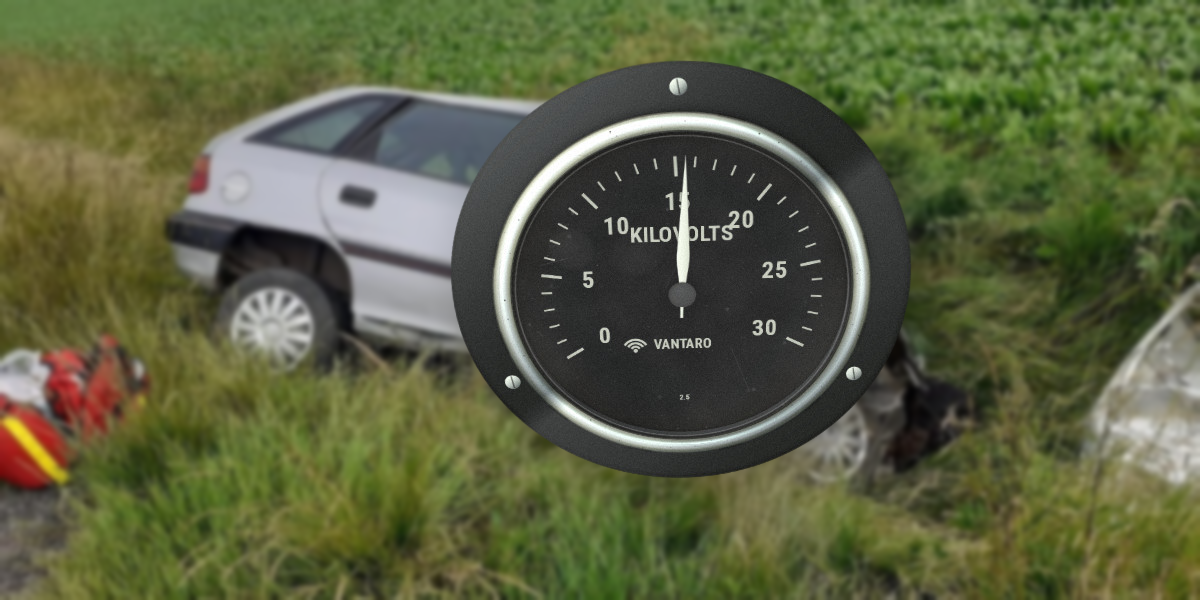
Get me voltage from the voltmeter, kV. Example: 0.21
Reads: 15.5
